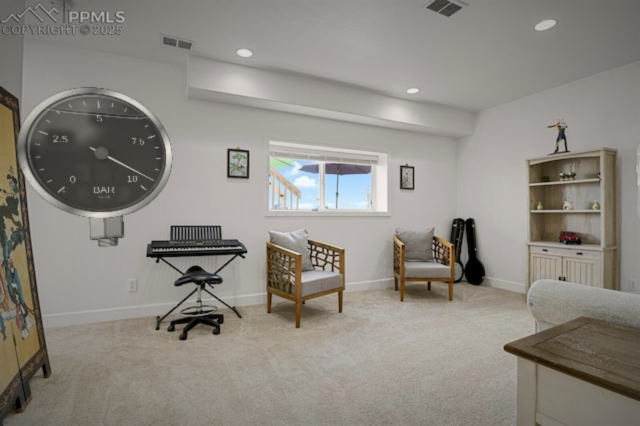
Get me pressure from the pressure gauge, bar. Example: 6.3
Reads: 9.5
